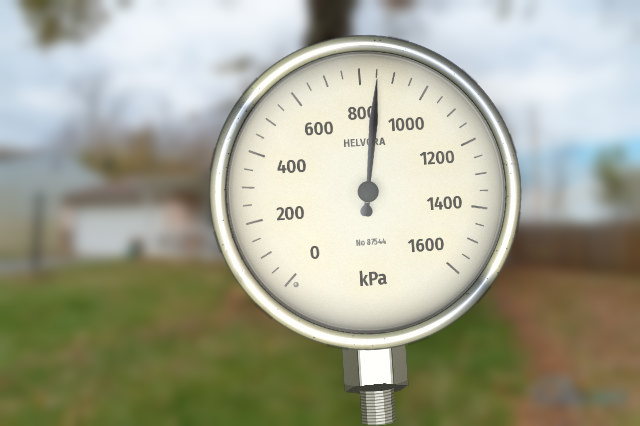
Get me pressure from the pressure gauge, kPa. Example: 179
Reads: 850
